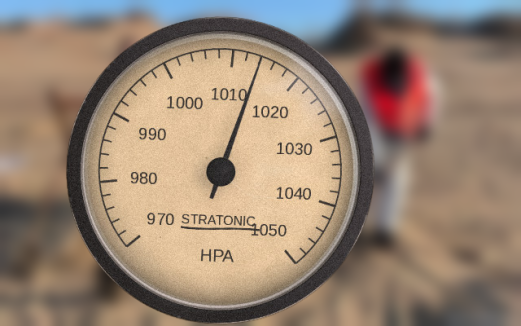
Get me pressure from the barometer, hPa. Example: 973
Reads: 1014
